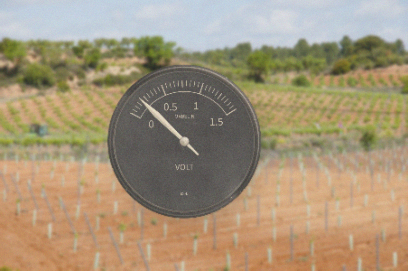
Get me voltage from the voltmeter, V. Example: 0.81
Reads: 0.2
